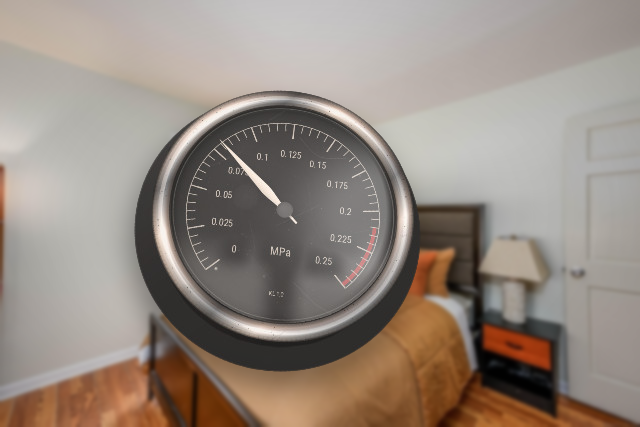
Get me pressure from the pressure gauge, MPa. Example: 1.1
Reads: 0.08
